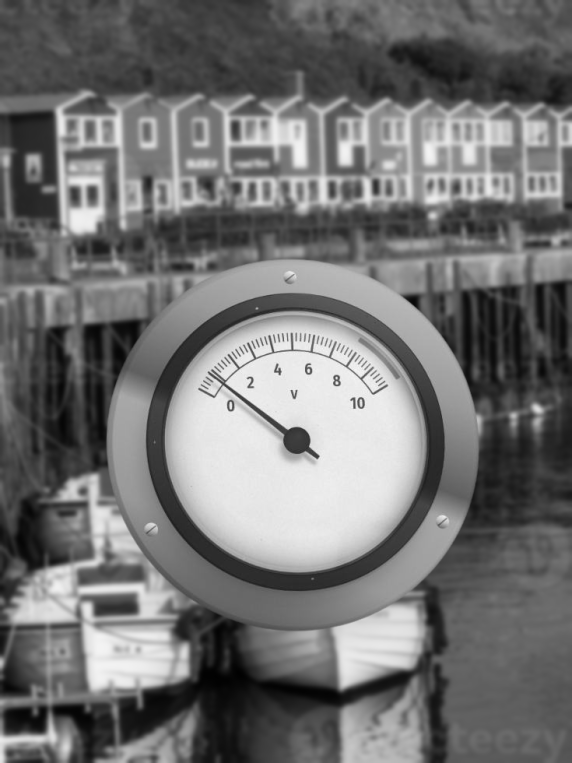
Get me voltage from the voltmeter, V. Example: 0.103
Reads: 0.8
